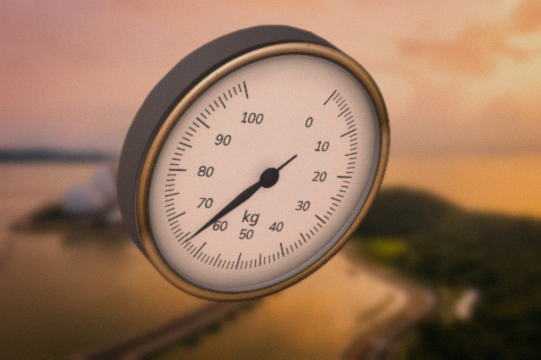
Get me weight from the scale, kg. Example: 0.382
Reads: 65
